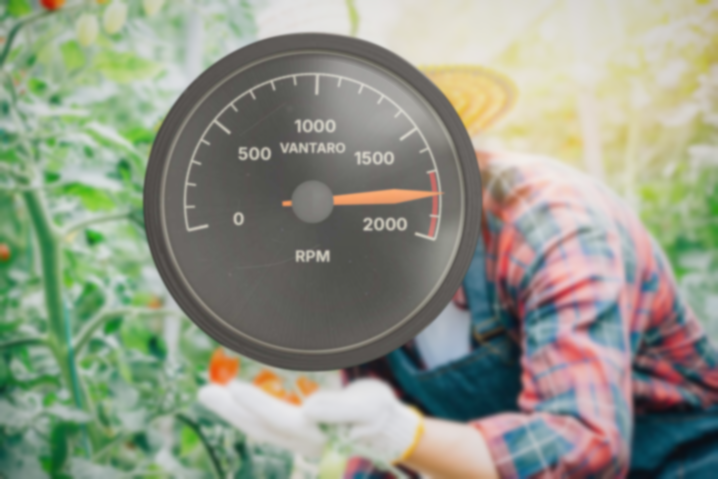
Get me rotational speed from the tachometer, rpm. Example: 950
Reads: 1800
